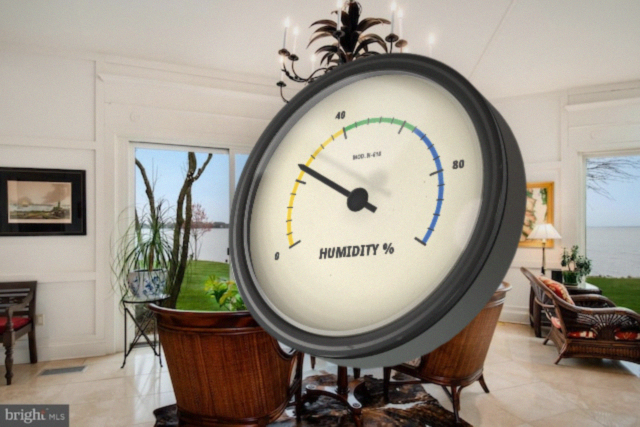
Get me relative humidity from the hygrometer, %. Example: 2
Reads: 24
